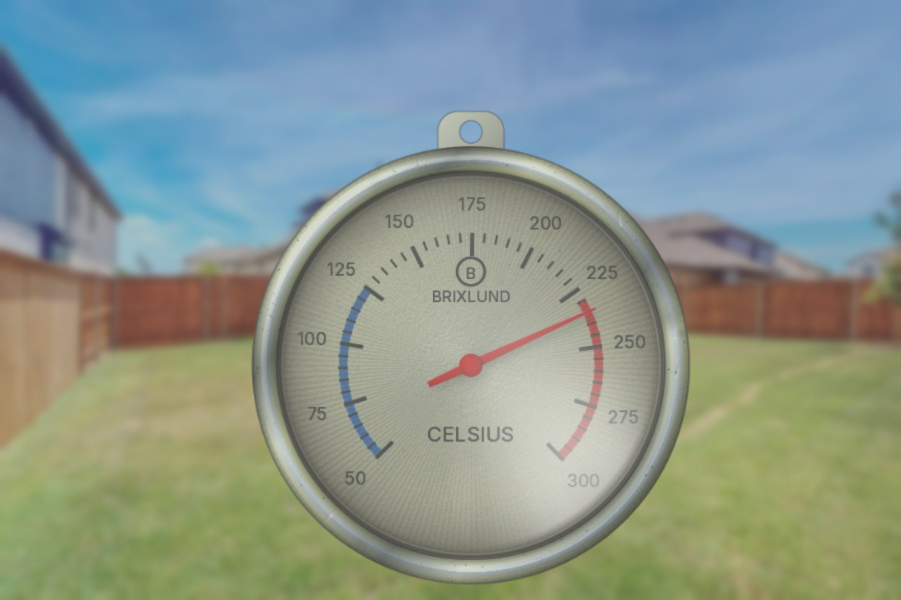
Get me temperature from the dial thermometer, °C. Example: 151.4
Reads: 235
